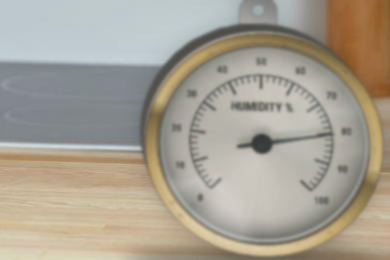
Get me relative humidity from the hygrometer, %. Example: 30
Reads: 80
